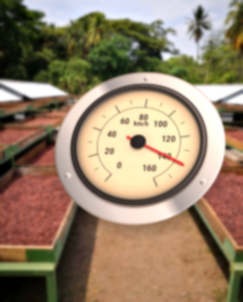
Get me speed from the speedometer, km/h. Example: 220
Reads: 140
